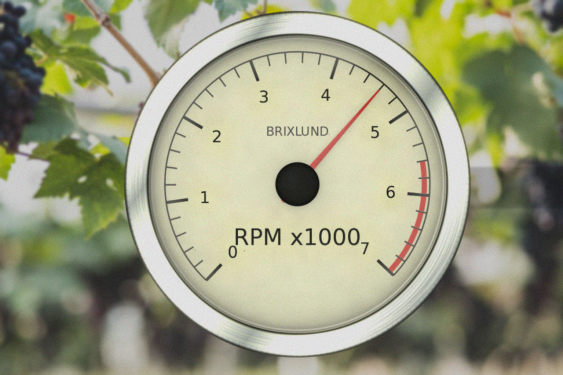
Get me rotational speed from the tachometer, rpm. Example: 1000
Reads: 4600
